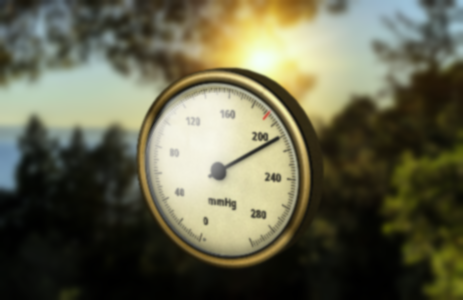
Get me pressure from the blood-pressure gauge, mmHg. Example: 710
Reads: 210
